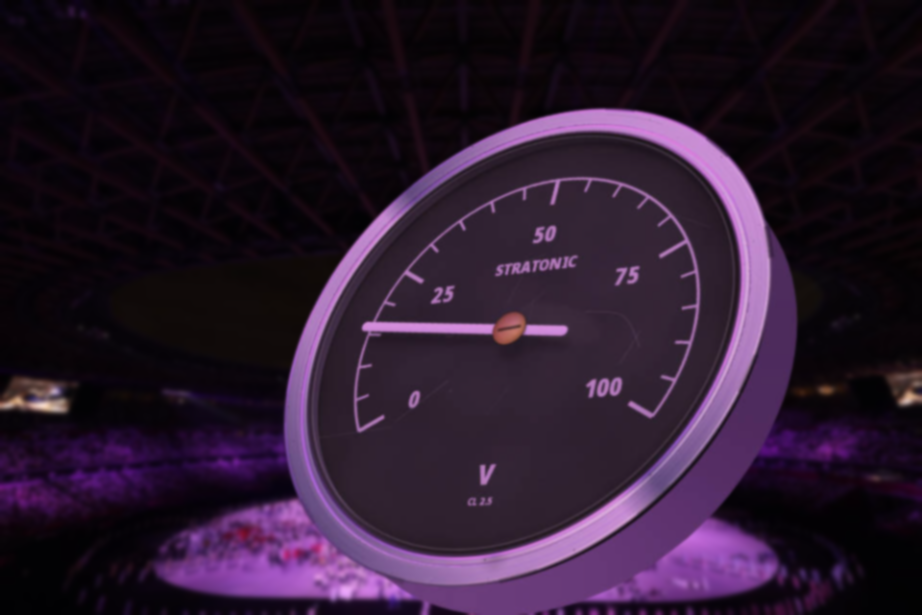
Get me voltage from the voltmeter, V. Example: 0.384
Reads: 15
